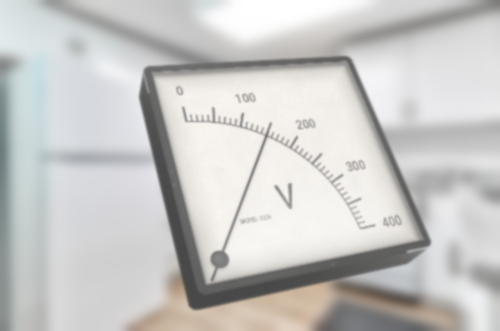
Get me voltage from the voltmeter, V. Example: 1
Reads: 150
